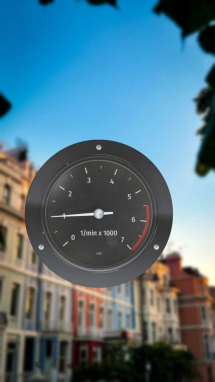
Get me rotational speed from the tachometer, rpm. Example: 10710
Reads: 1000
